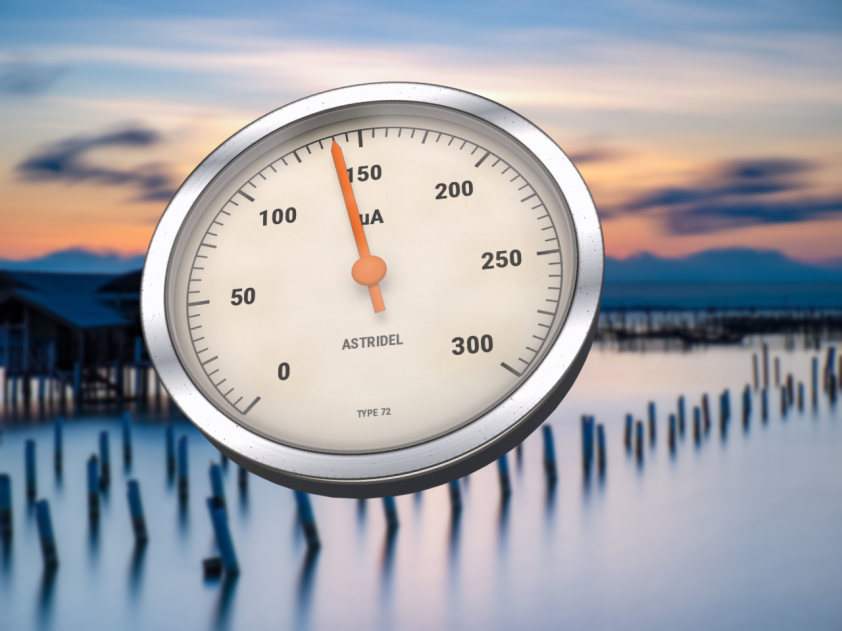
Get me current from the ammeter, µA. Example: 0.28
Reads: 140
